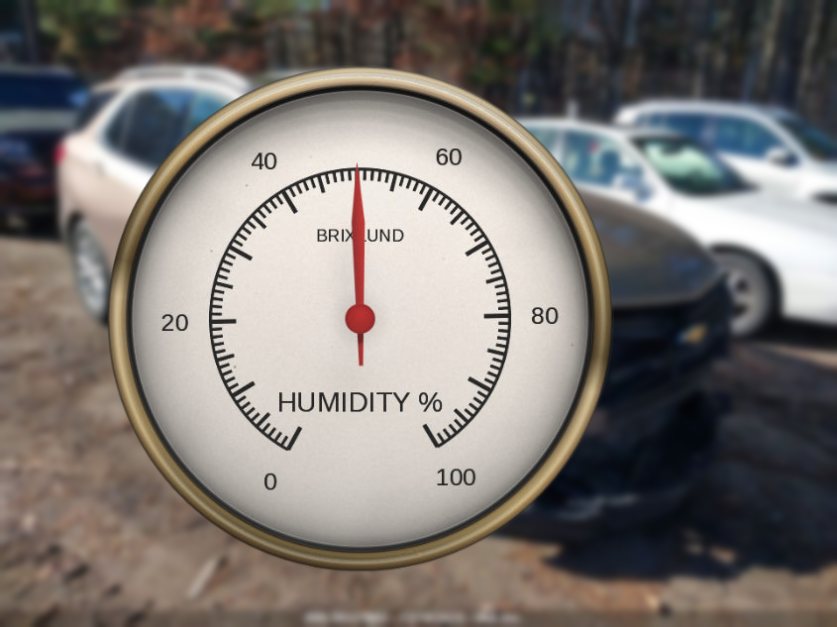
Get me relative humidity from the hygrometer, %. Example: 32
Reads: 50
